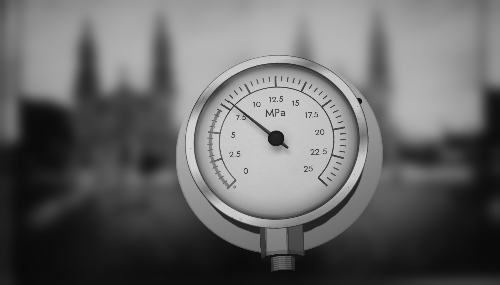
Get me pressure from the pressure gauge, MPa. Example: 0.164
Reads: 8
